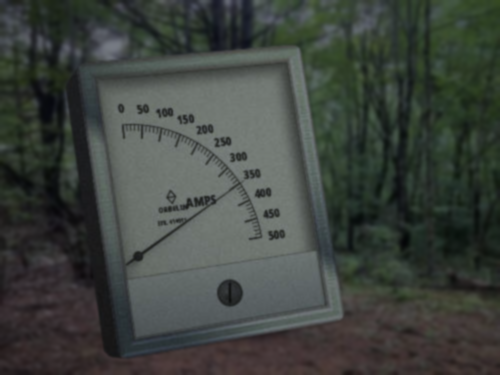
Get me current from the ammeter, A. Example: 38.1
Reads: 350
